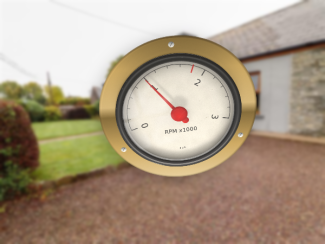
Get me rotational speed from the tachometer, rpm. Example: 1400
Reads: 1000
